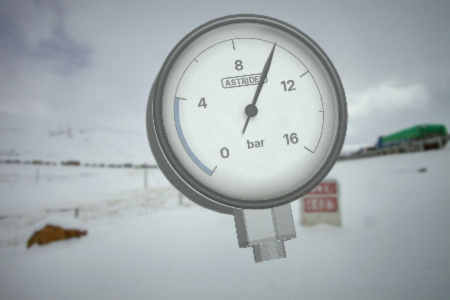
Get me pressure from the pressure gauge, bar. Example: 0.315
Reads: 10
